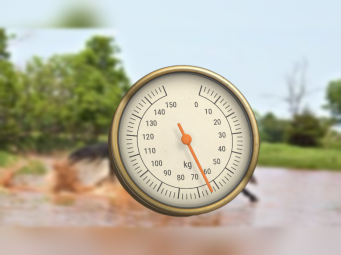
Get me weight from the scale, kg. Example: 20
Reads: 64
